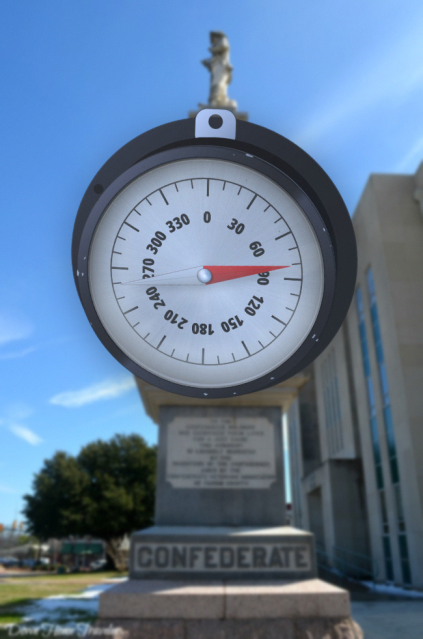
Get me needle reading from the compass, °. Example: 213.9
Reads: 80
